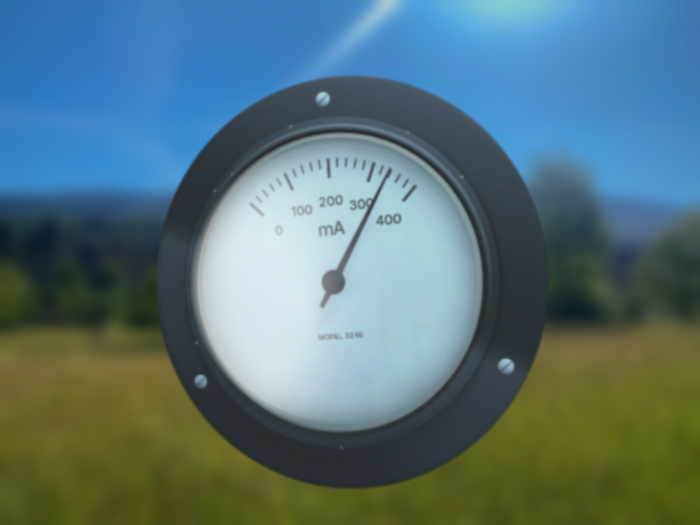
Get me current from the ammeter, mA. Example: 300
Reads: 340
